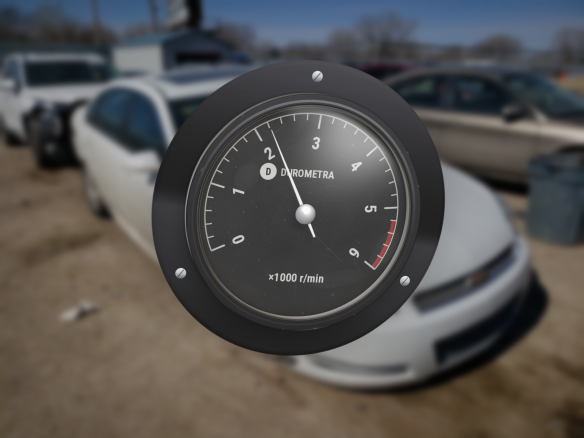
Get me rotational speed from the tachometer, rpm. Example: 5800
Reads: 2200
